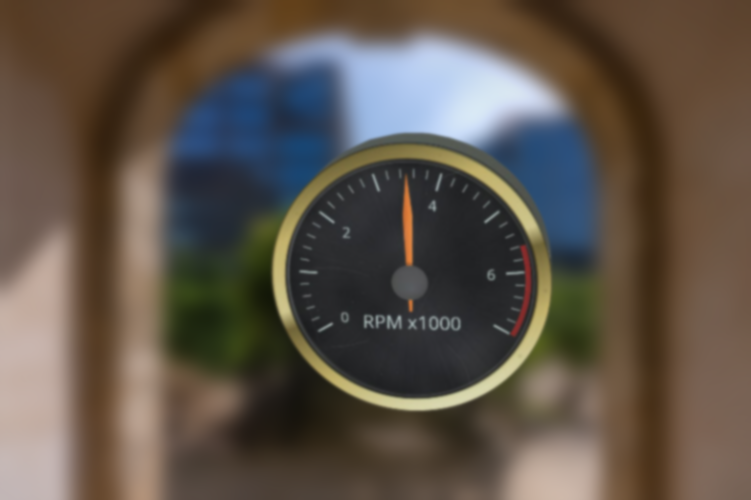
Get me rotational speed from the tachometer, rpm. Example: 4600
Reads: 3500
